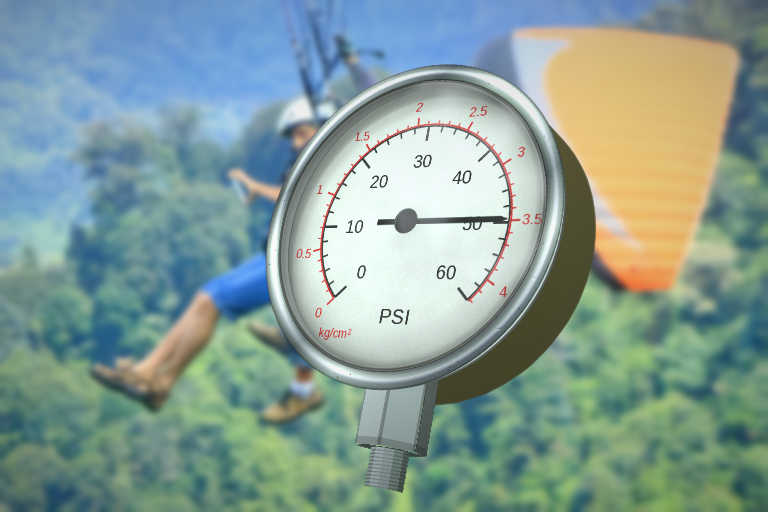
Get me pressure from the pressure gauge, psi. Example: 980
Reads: 50
